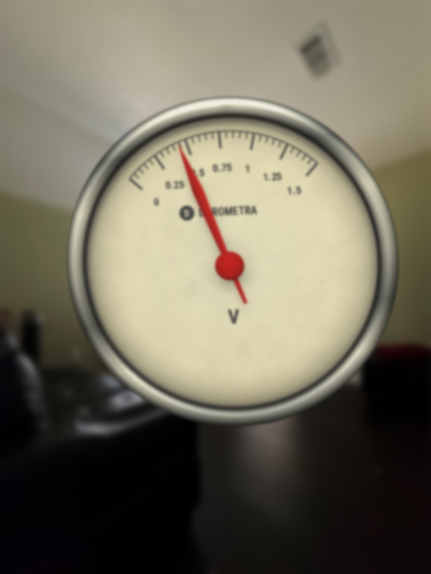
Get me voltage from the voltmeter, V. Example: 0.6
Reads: 0.45
